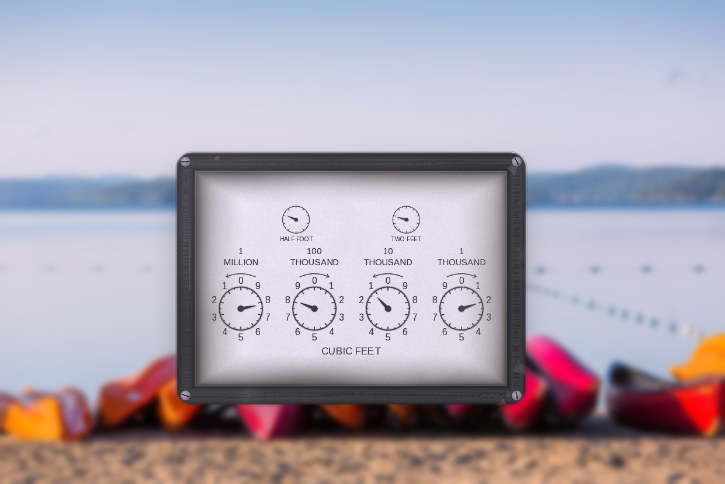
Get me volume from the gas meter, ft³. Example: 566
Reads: 781200
